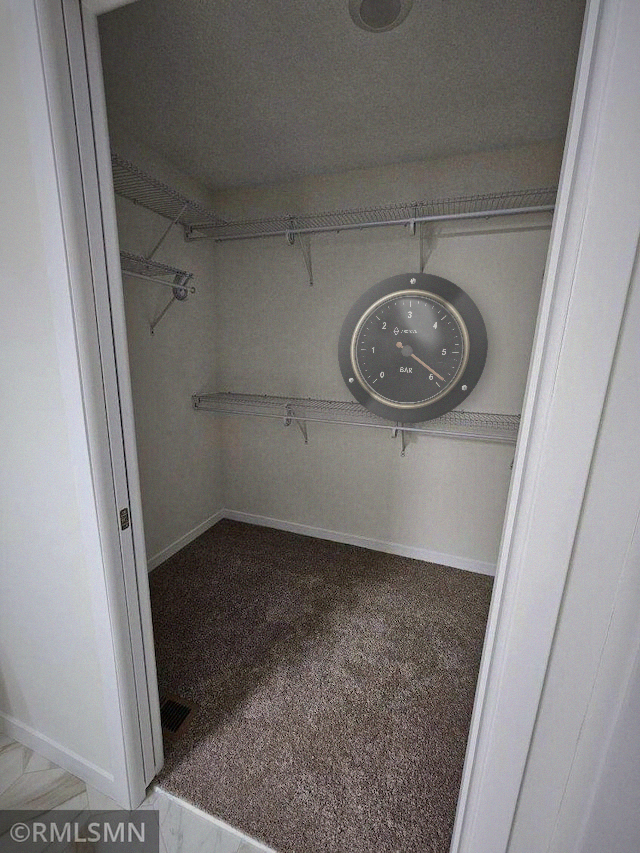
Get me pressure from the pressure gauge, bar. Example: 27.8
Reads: 5.8
